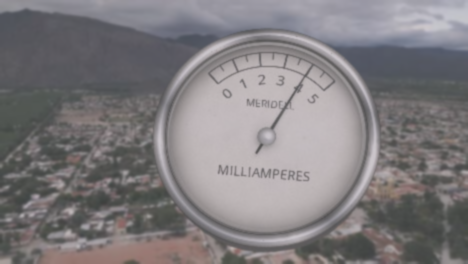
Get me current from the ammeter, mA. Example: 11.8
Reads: 4
